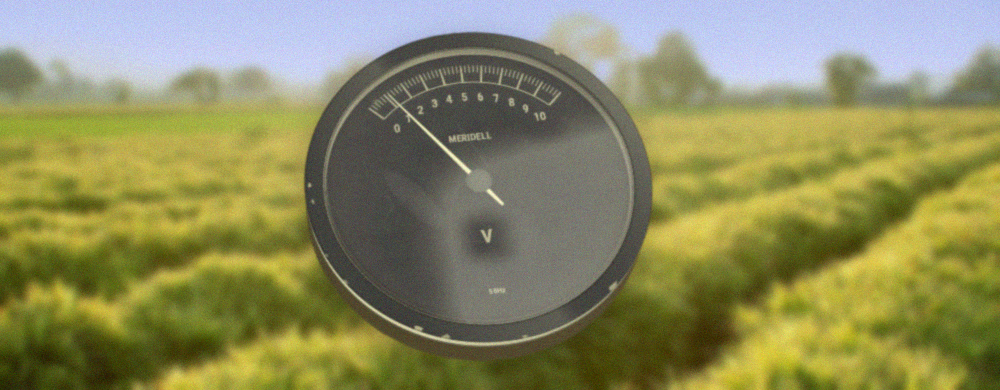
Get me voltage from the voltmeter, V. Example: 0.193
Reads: 1
